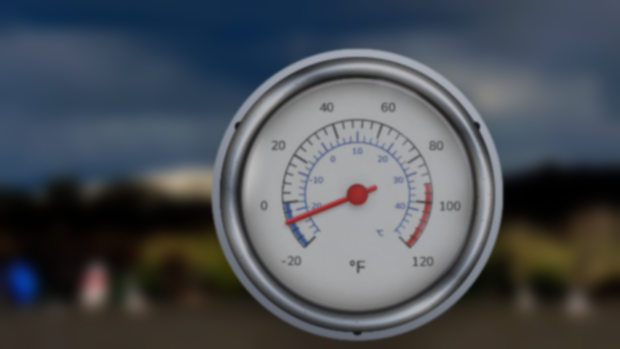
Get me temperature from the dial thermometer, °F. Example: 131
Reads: -8
